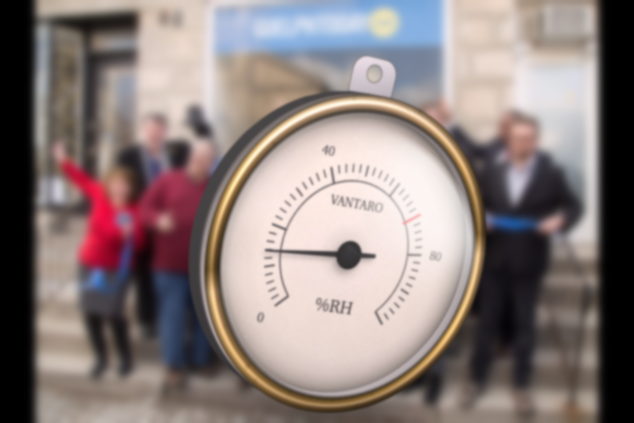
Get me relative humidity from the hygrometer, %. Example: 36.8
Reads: 14
